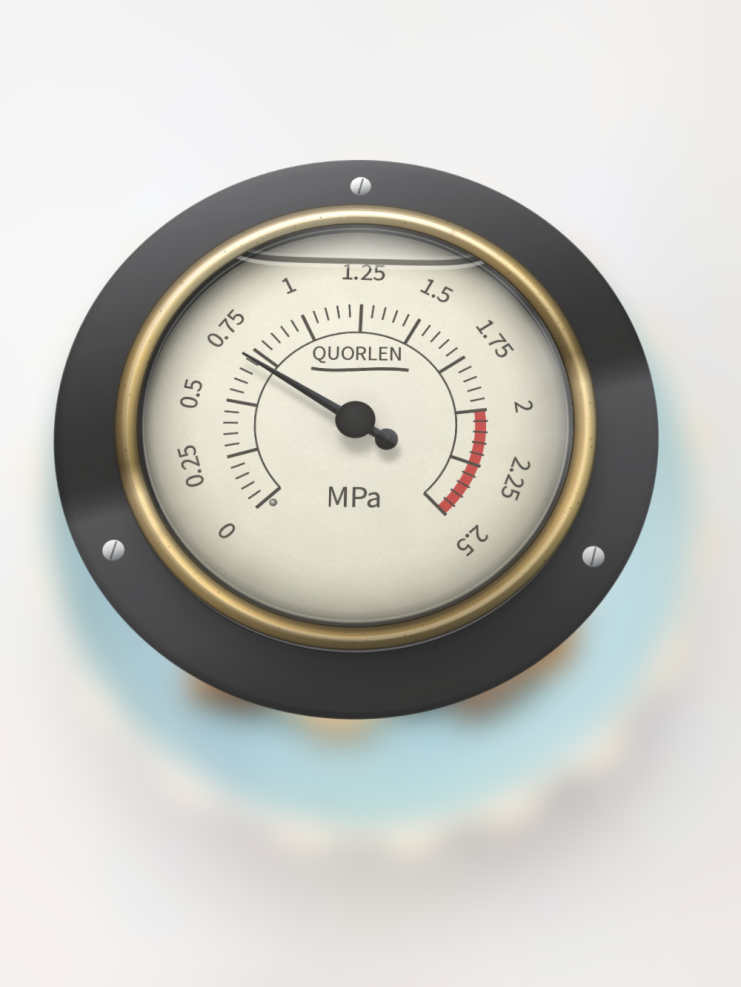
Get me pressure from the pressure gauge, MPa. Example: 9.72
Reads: 0.7
